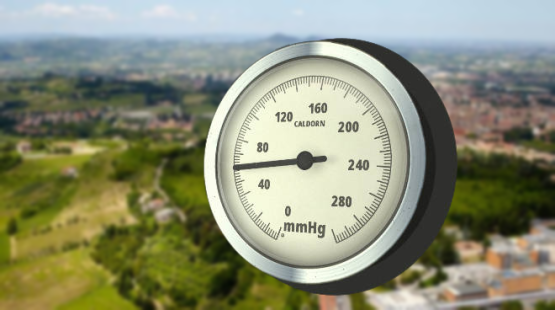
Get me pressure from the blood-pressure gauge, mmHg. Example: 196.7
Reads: 60
